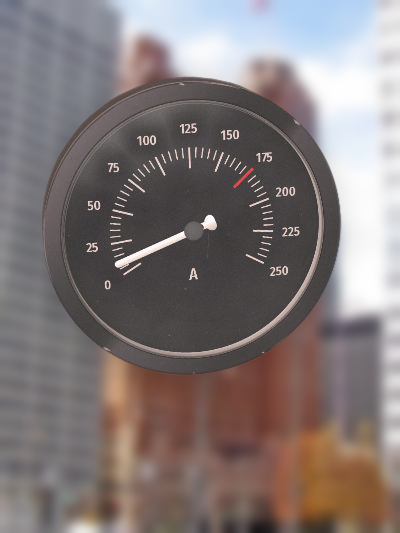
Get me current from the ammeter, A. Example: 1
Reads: 10
